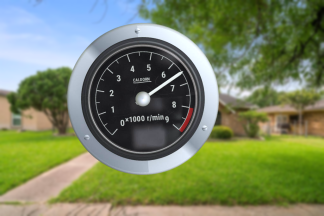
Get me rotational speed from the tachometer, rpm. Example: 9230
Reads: 6500
